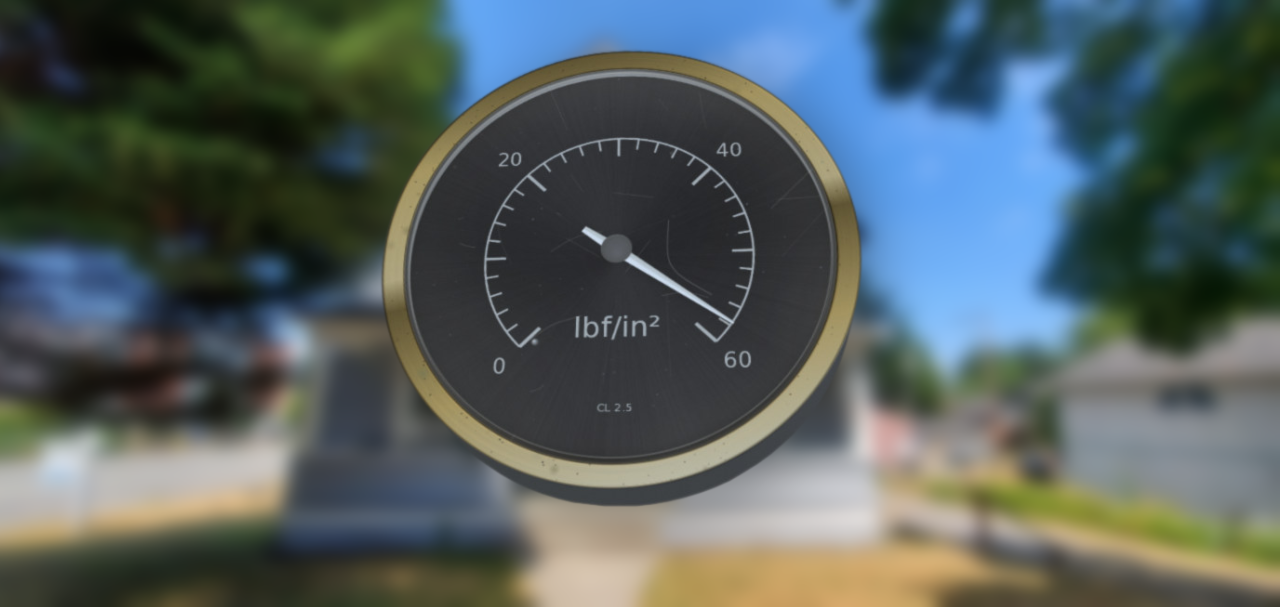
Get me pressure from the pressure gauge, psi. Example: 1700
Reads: 58
